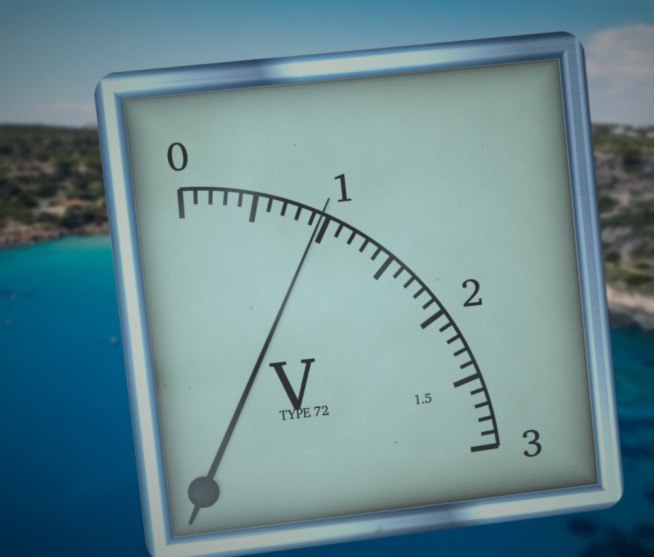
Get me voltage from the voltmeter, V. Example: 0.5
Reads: 0.95
